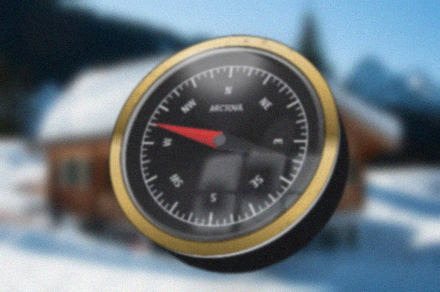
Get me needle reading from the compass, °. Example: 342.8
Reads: 285
